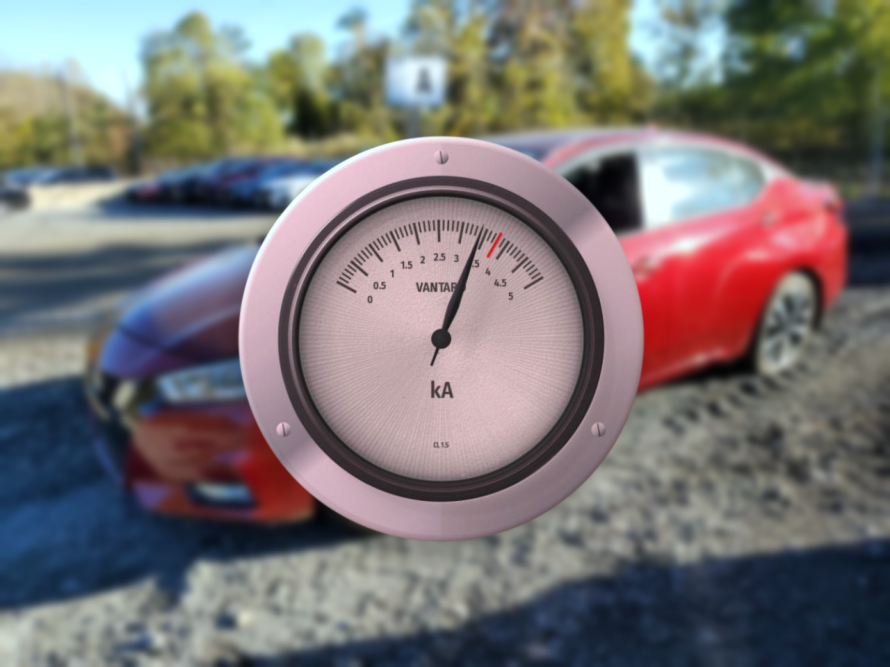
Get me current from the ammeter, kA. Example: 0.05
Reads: 3.4
